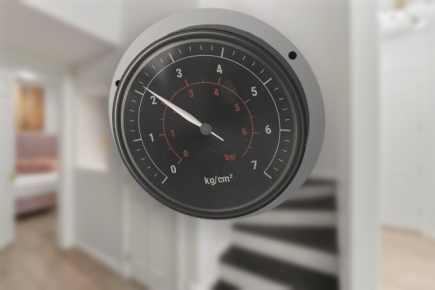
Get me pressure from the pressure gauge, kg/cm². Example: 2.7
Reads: 2.2
